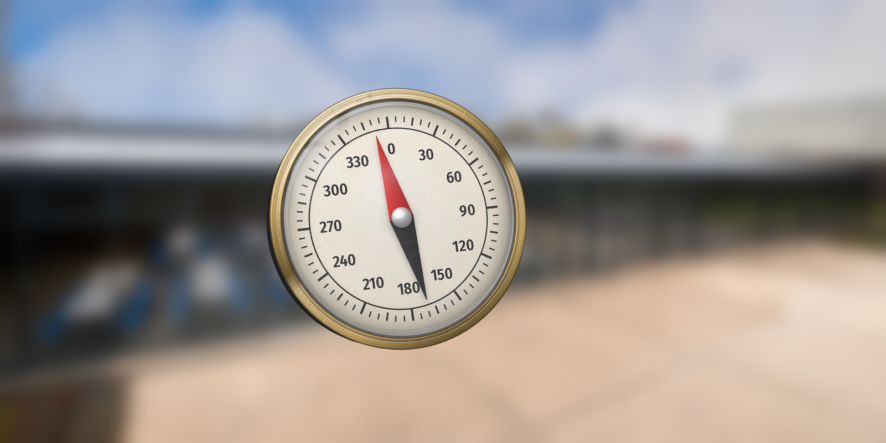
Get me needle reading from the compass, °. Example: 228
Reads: 350
